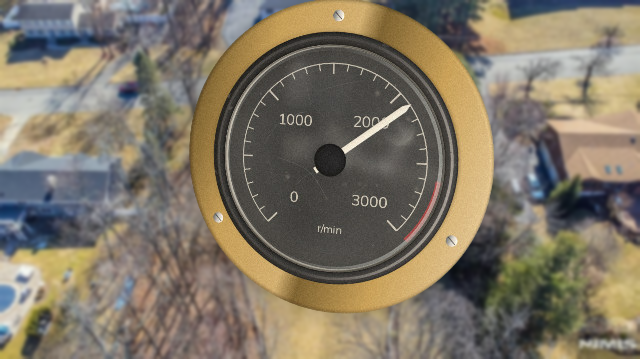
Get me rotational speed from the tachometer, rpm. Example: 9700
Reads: 2100
